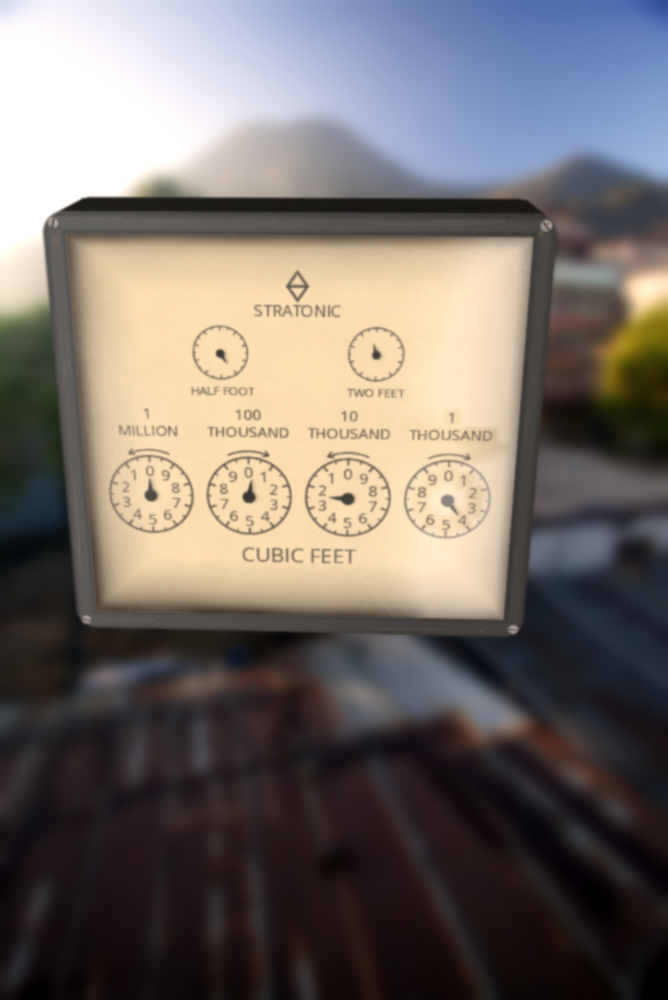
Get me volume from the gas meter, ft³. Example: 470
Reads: 2400
